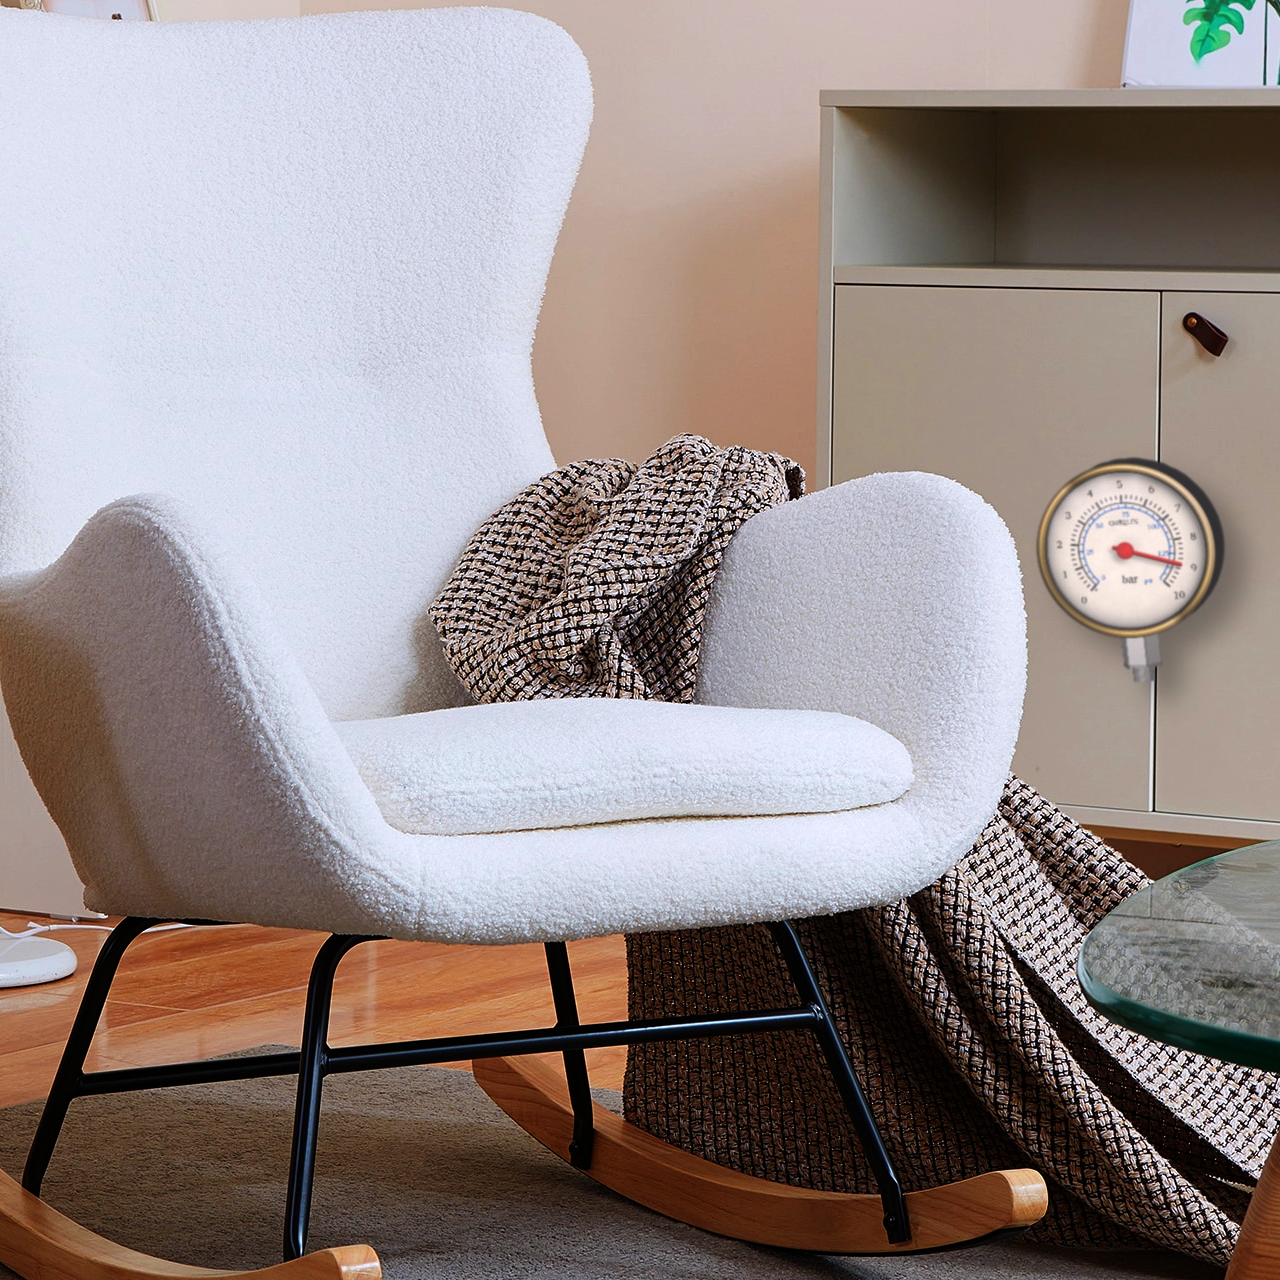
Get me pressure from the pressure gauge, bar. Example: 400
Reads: 9
